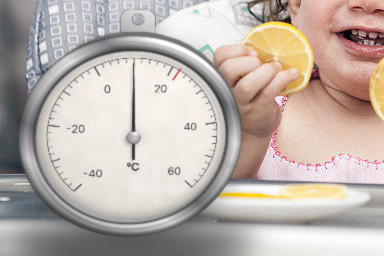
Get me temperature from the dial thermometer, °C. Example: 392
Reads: 10
